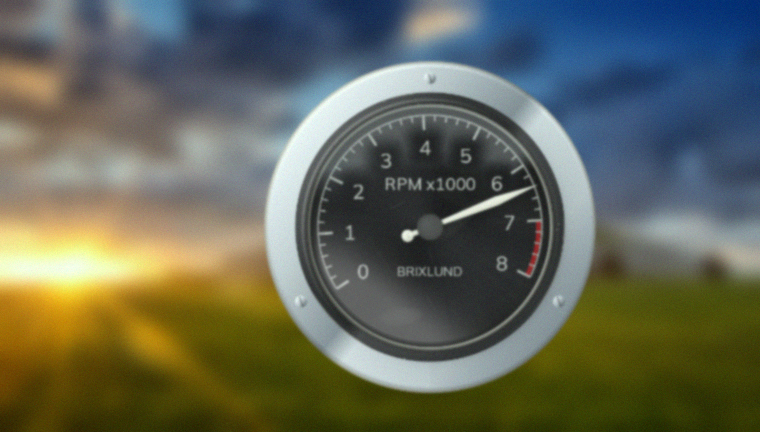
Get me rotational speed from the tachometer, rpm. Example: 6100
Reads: 6400
